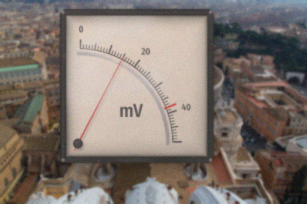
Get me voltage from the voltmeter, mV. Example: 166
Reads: 15
